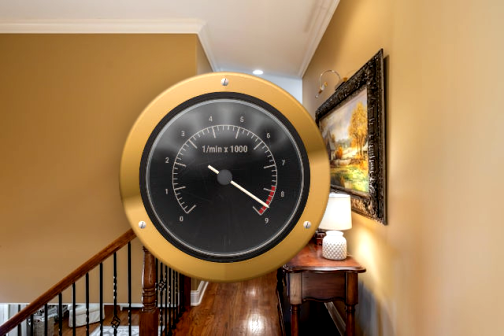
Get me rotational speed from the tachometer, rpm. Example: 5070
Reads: 8600
